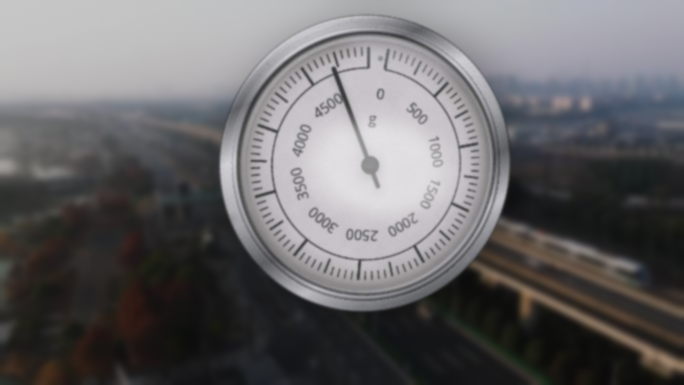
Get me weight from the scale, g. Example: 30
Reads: 4700
